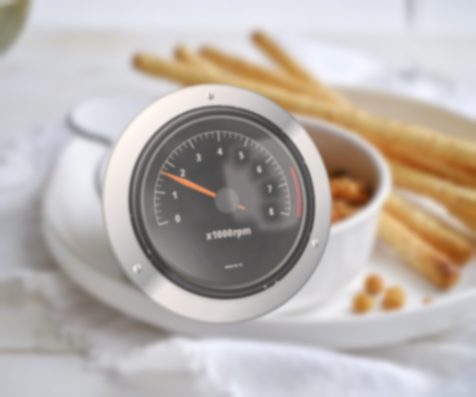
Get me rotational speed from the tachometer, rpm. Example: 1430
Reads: 1600
